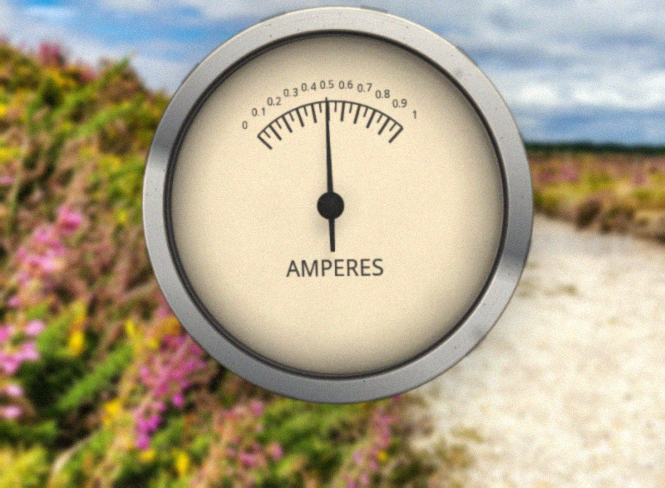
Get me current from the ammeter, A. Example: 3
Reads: 0.5
